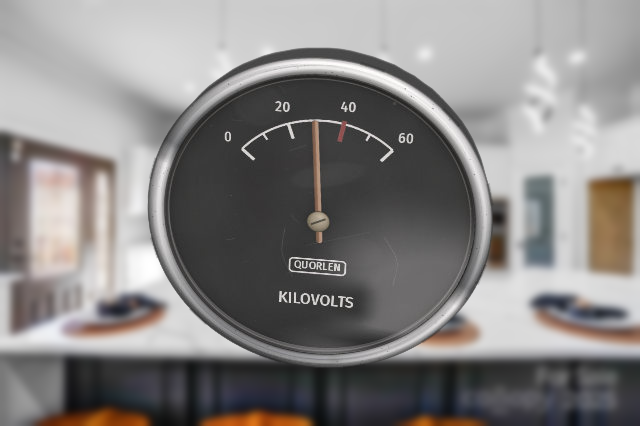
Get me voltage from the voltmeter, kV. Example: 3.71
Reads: 30
